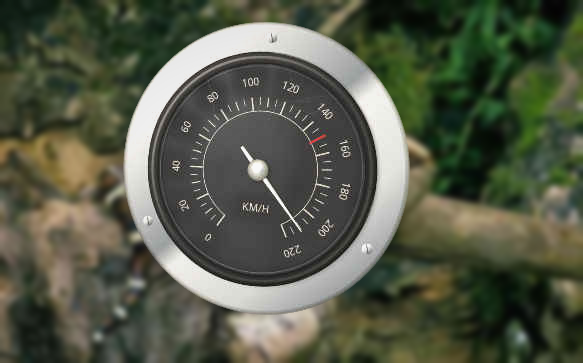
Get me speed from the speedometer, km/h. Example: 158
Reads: 210
